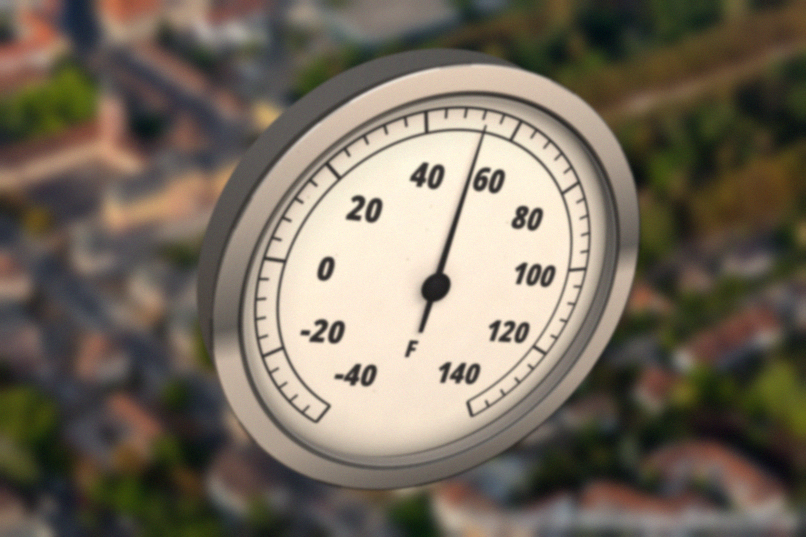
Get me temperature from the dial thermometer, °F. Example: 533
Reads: 52
